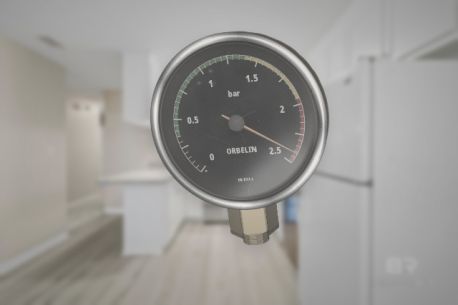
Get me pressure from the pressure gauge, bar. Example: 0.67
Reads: 2.4
